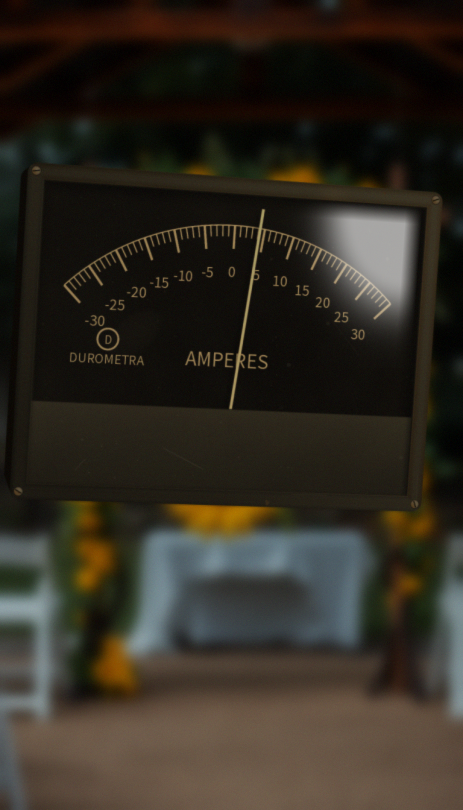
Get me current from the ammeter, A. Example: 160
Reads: 4
